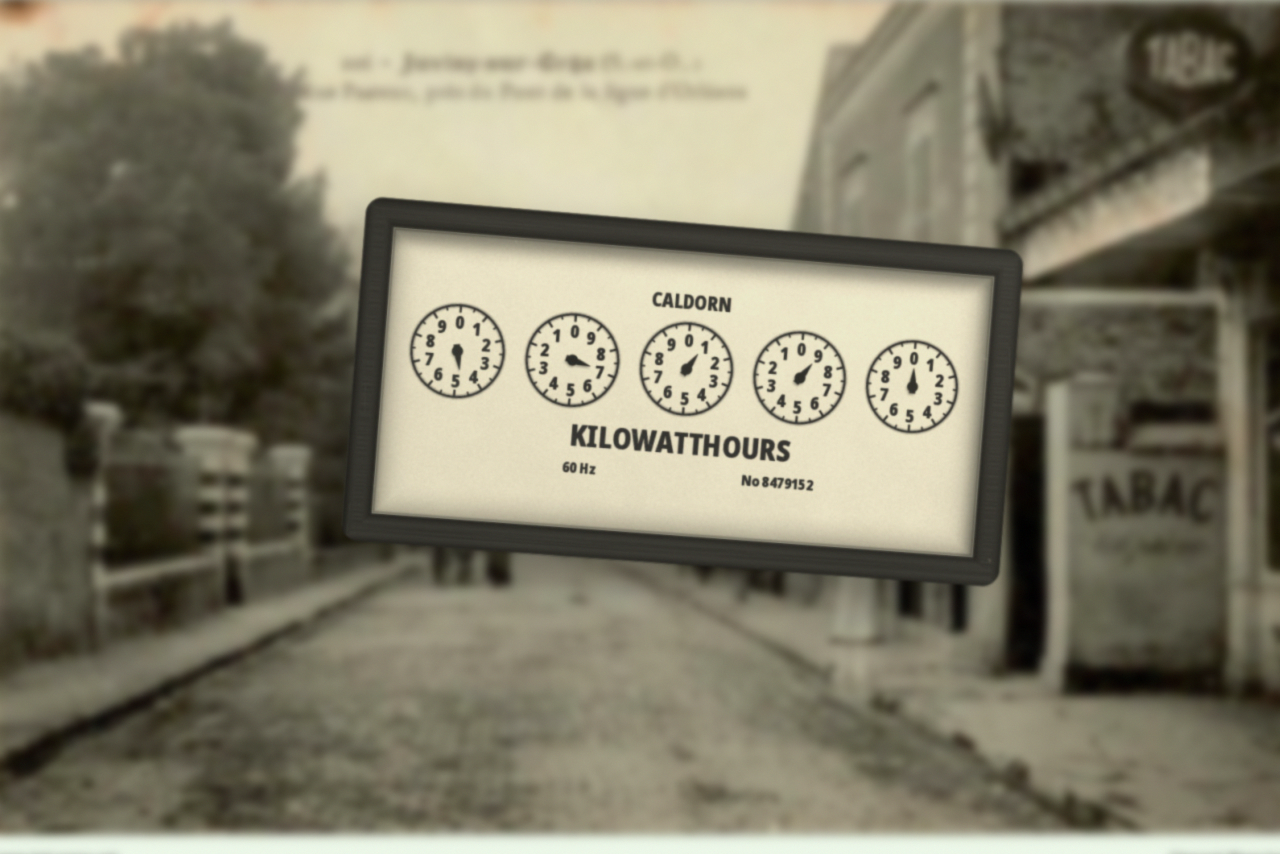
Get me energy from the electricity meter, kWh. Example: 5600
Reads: 47090
